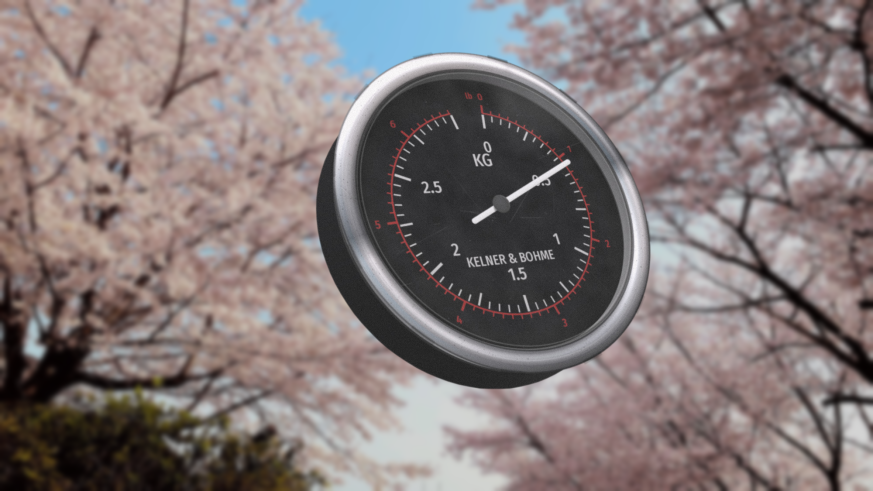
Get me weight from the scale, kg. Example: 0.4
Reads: 0.5
